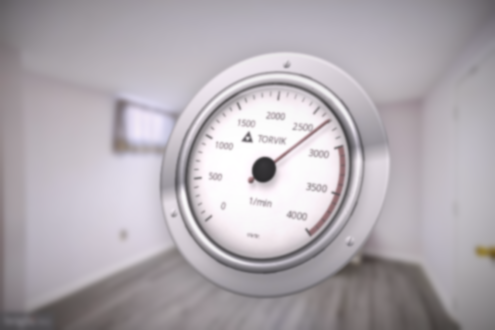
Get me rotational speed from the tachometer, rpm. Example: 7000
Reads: 2700
